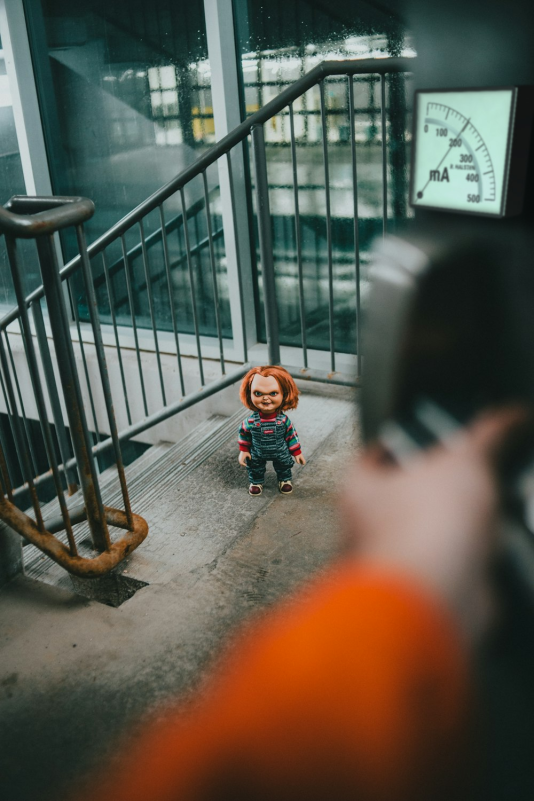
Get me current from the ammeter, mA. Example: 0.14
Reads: 200
